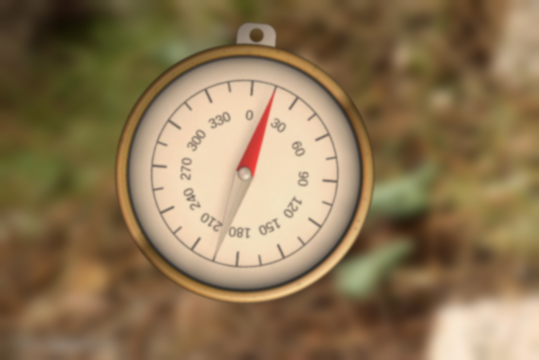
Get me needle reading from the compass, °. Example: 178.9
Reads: 15
